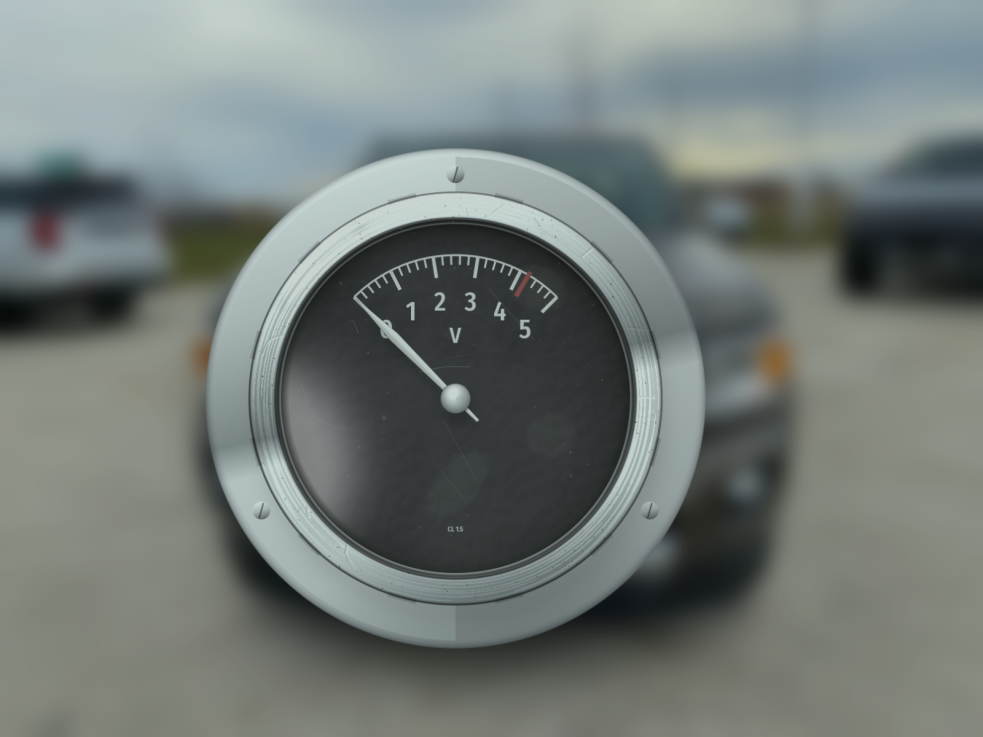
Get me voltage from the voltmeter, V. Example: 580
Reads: 0
